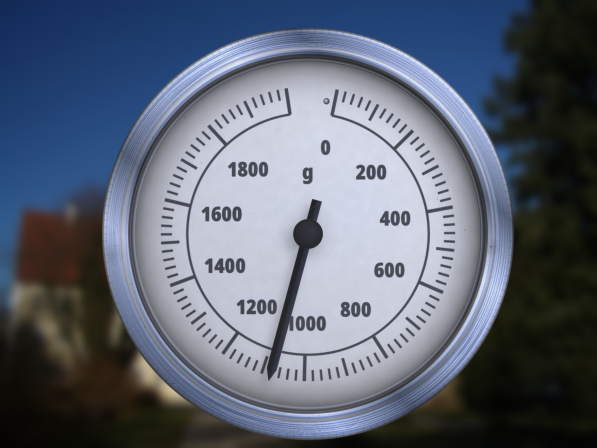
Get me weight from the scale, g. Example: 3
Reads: 1080
